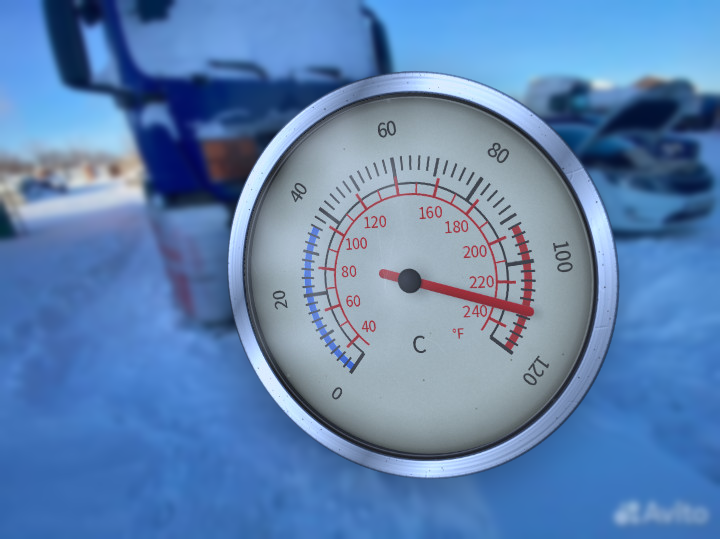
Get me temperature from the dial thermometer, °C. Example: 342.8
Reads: 110
